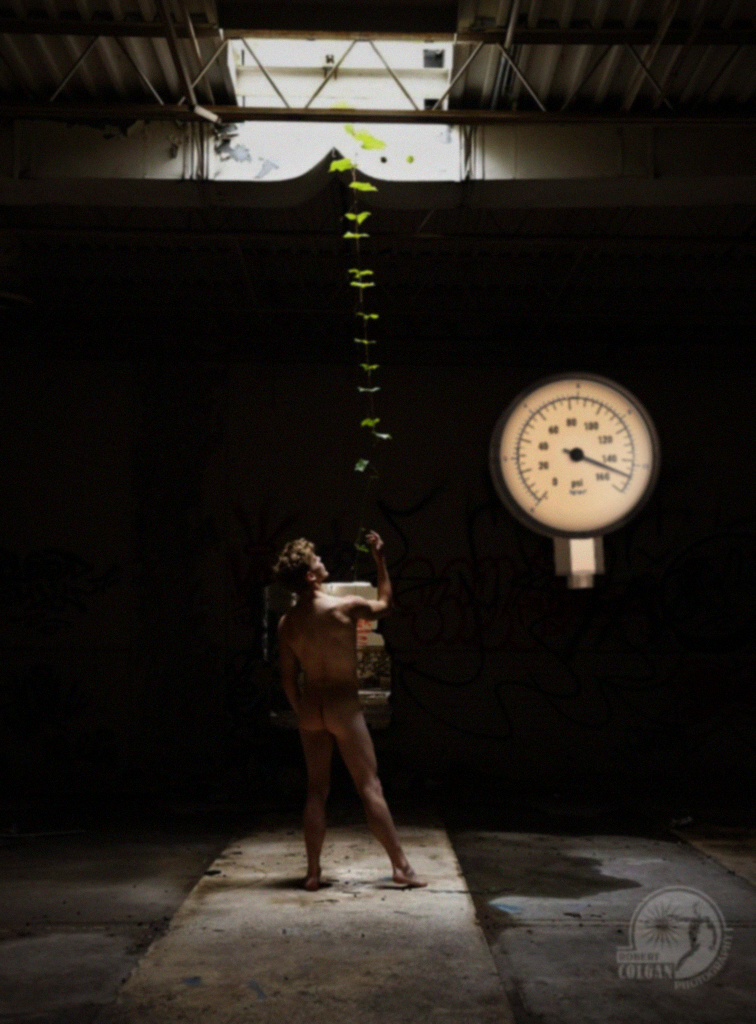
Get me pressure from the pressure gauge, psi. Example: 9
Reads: 150
